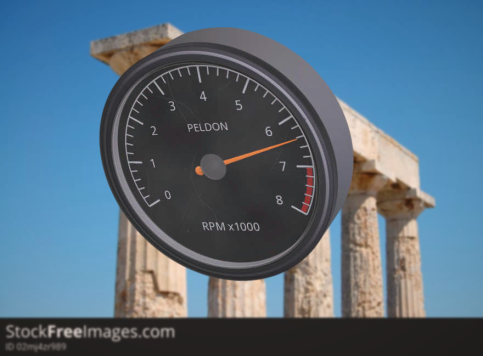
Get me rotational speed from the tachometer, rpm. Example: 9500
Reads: 6400
